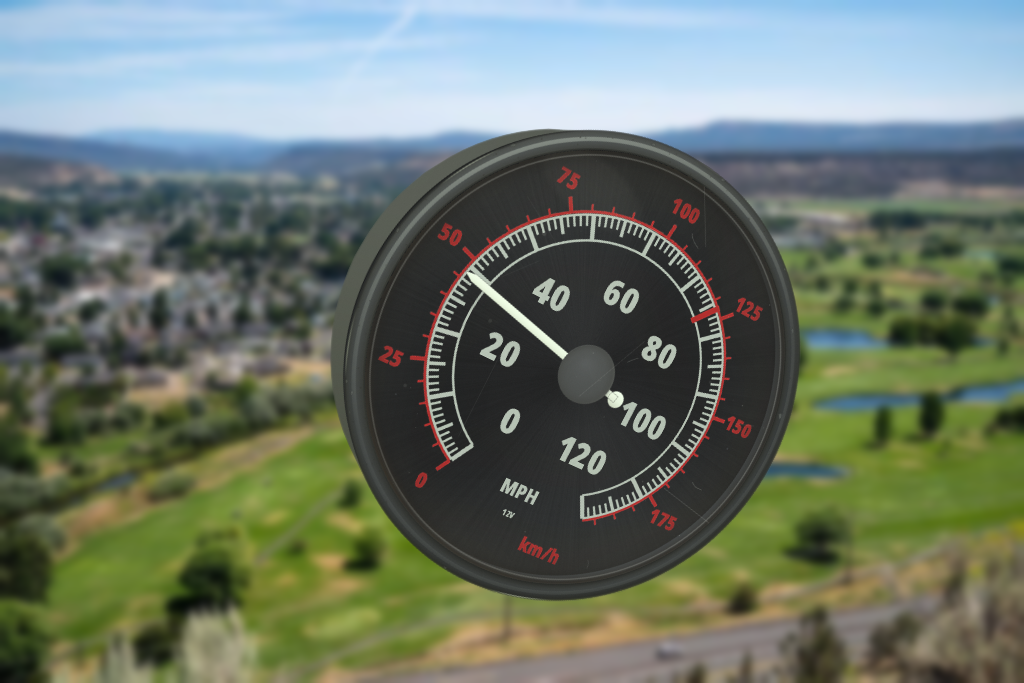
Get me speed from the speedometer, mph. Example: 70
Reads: 29
